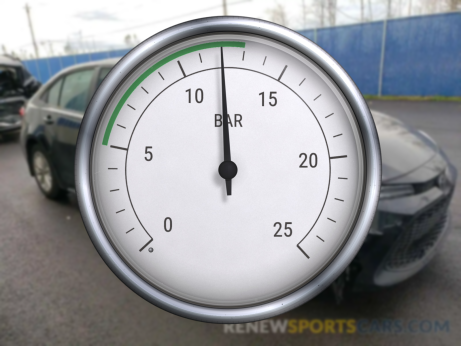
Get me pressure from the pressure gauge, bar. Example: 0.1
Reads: 12
